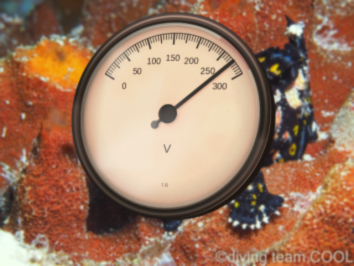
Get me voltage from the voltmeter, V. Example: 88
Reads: 275
